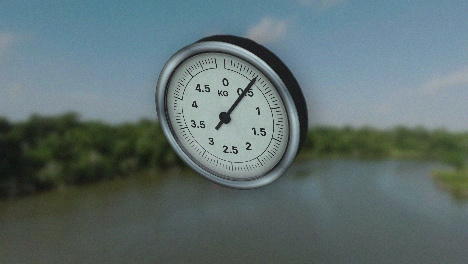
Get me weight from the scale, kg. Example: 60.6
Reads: 0.5
